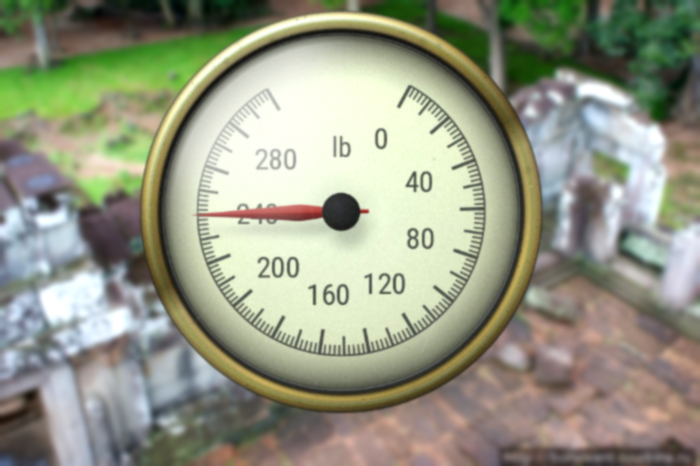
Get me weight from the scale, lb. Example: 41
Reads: 240
